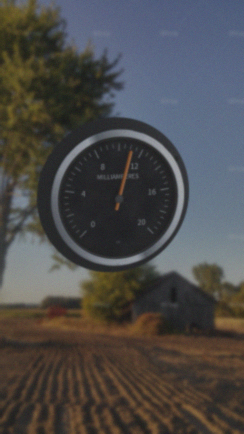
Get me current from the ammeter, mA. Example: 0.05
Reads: 11
